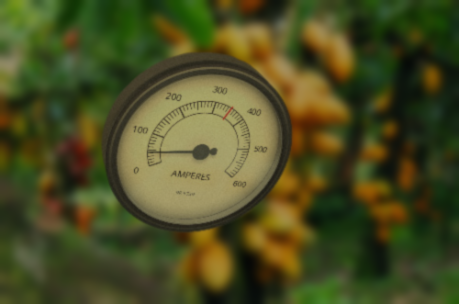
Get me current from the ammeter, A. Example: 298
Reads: 50
